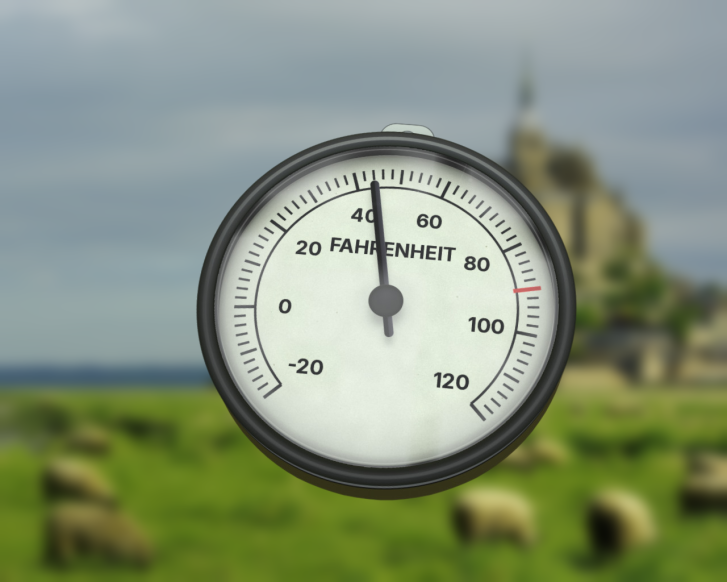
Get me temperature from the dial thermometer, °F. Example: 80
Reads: 44
